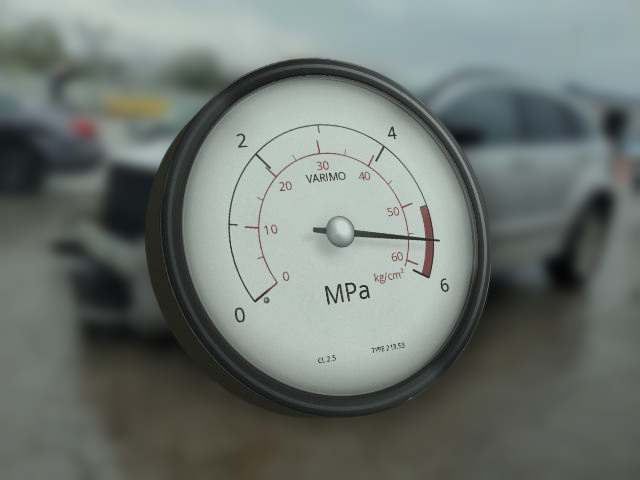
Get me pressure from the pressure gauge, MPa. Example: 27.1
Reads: 5.5
